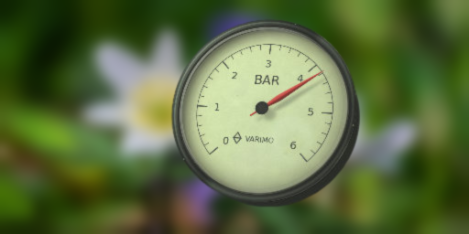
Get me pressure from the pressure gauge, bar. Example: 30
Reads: 4.2
